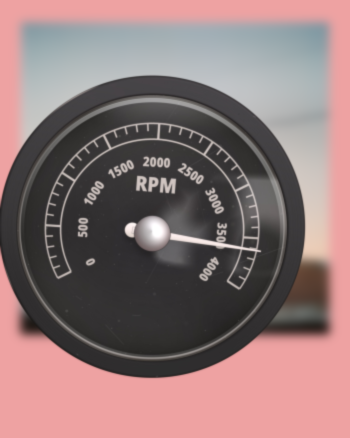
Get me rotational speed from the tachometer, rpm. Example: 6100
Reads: 3600
